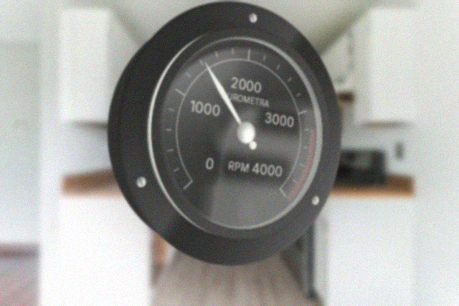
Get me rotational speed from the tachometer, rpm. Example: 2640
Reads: 1400
